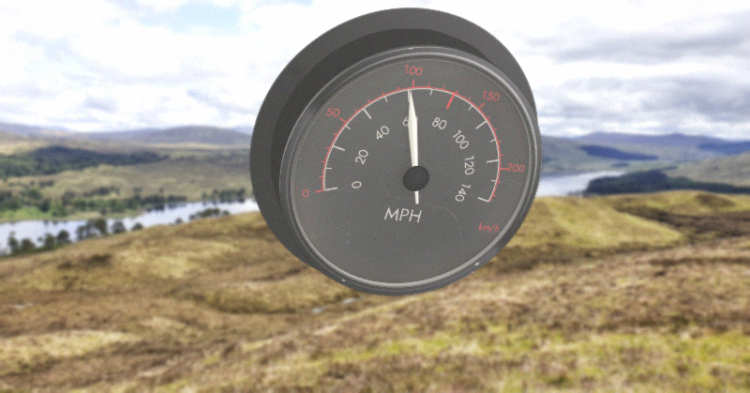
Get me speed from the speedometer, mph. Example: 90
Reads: 60
